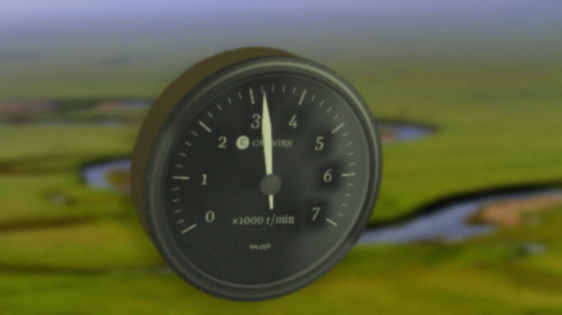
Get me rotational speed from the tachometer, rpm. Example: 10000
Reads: 3200
